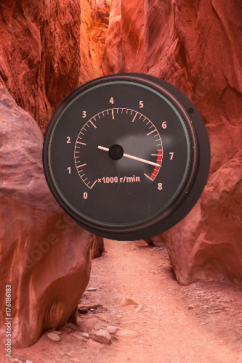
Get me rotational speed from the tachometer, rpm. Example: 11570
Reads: 7400
